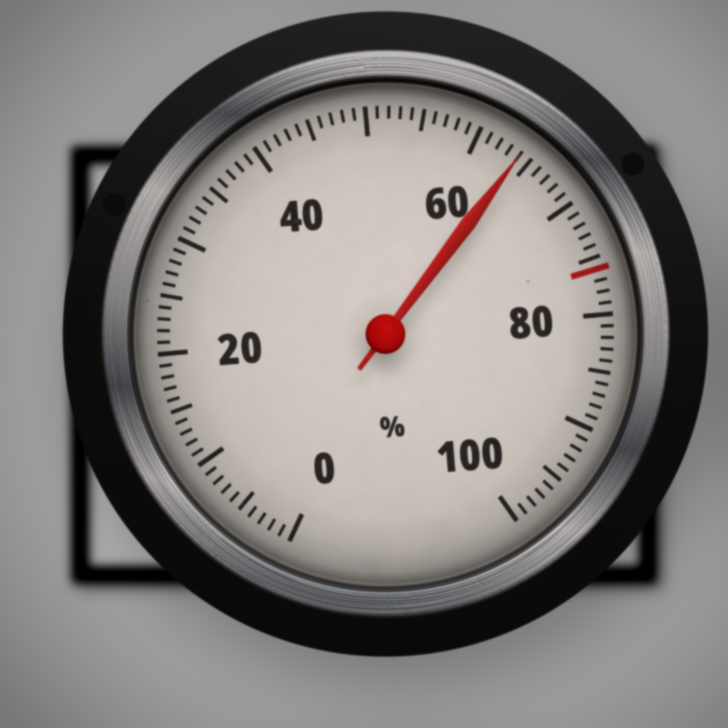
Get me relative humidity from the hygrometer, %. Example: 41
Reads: 64
